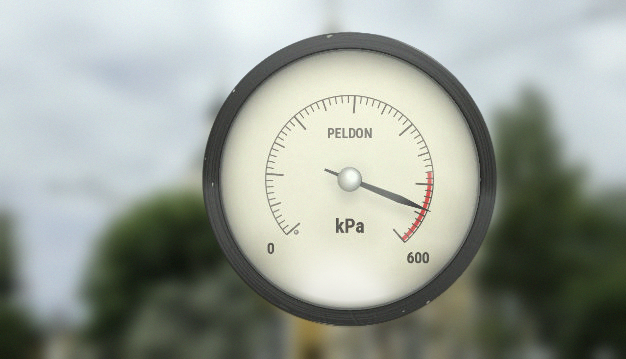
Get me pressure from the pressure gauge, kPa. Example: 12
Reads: 540
